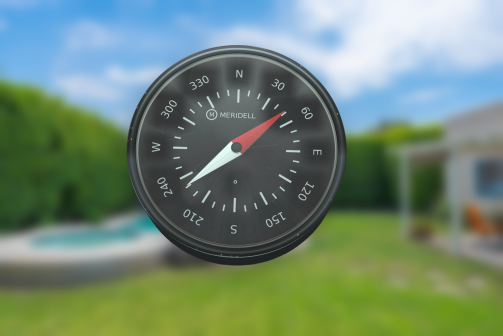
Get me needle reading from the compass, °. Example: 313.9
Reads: 50
